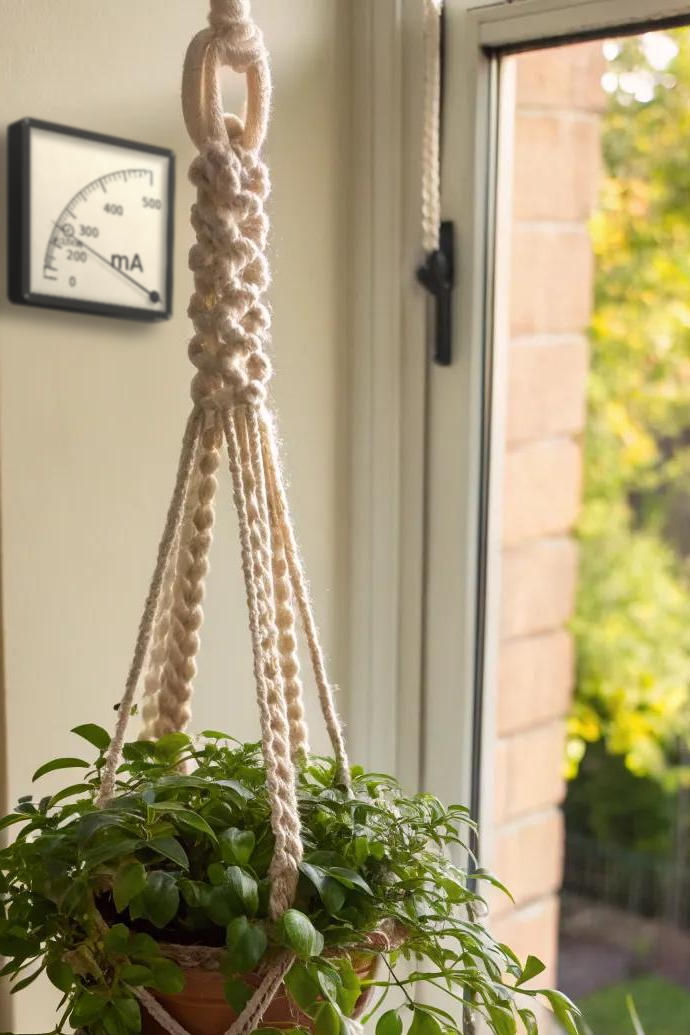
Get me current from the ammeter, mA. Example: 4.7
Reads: 250
